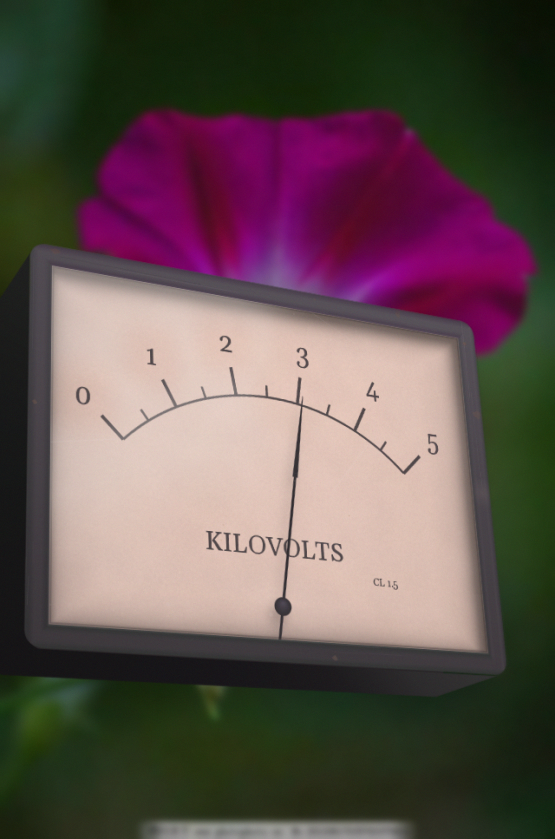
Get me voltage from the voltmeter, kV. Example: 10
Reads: 3
